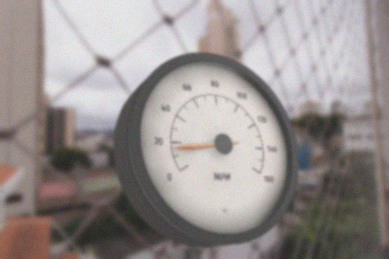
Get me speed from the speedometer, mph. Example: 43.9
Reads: 15
